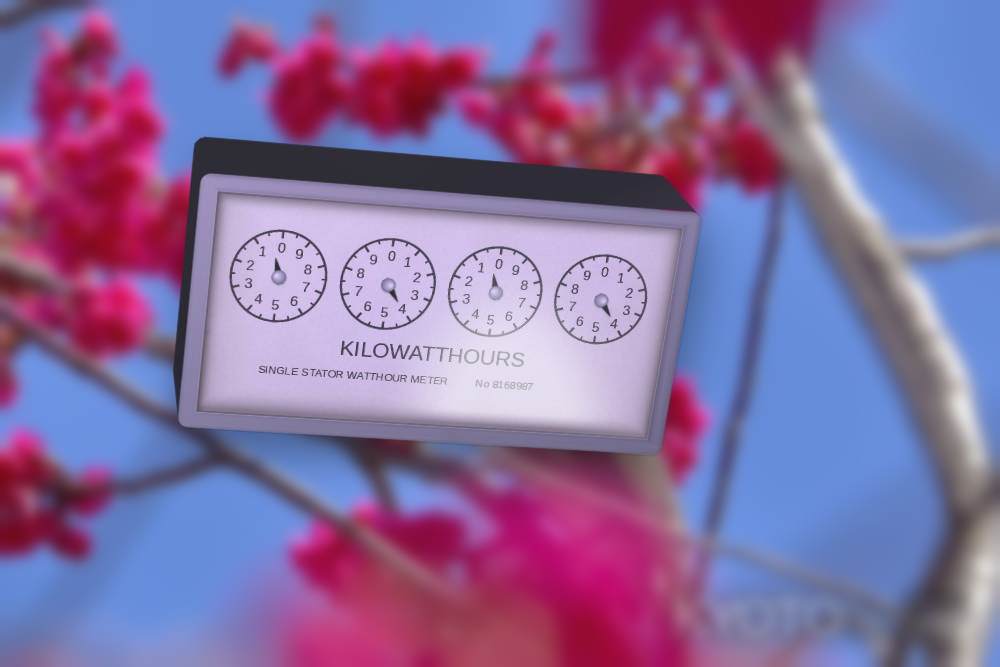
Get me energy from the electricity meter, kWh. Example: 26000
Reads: 404
